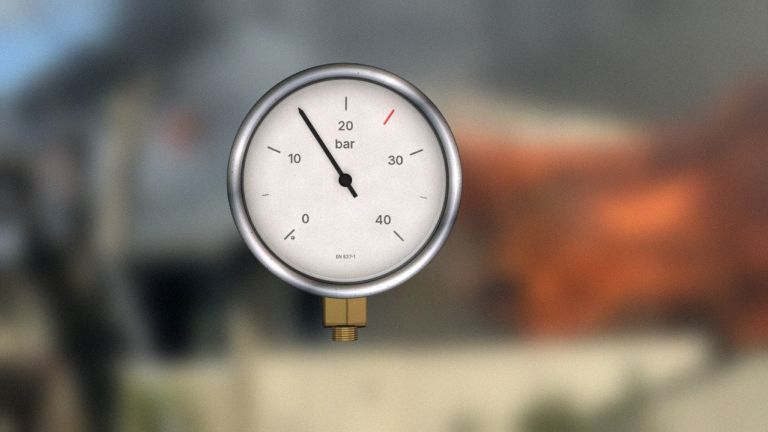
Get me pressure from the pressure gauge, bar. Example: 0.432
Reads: 15
